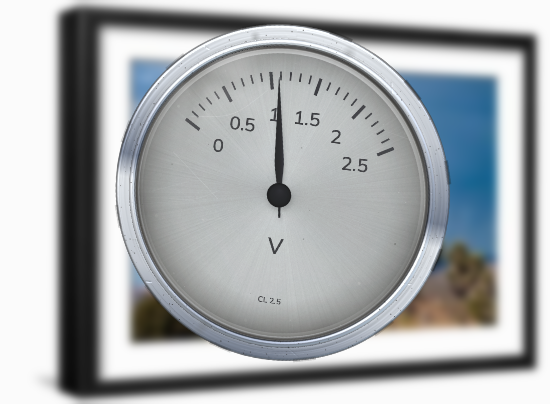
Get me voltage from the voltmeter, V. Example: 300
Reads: 1.1
